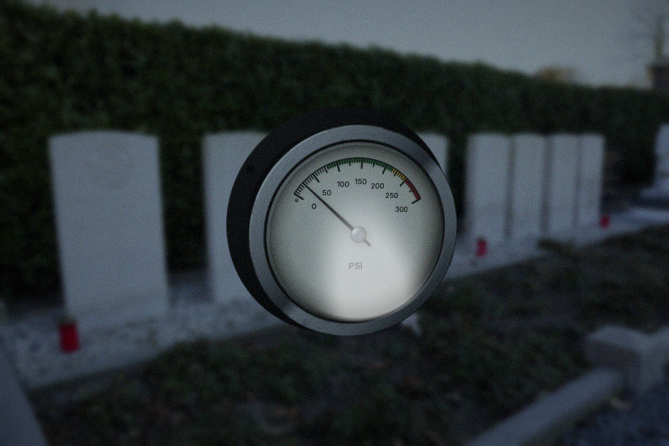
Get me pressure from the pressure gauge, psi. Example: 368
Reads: 25
